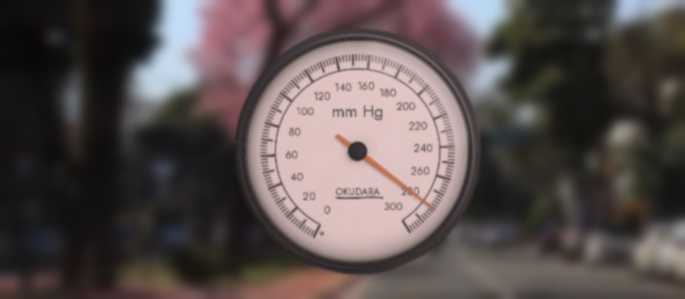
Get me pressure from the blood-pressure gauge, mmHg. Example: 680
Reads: 280
